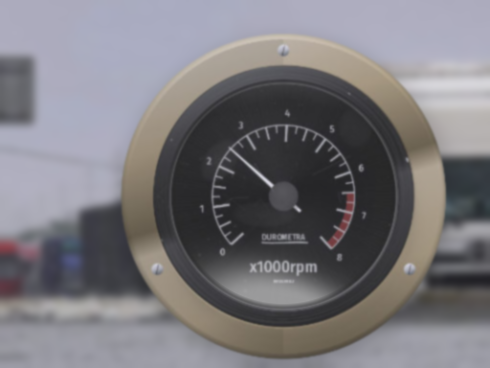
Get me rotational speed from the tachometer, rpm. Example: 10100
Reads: 2500
